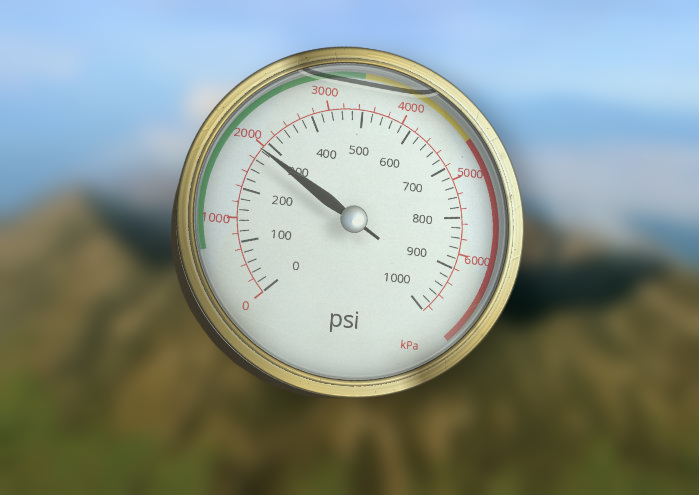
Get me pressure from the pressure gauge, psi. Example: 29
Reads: 280
